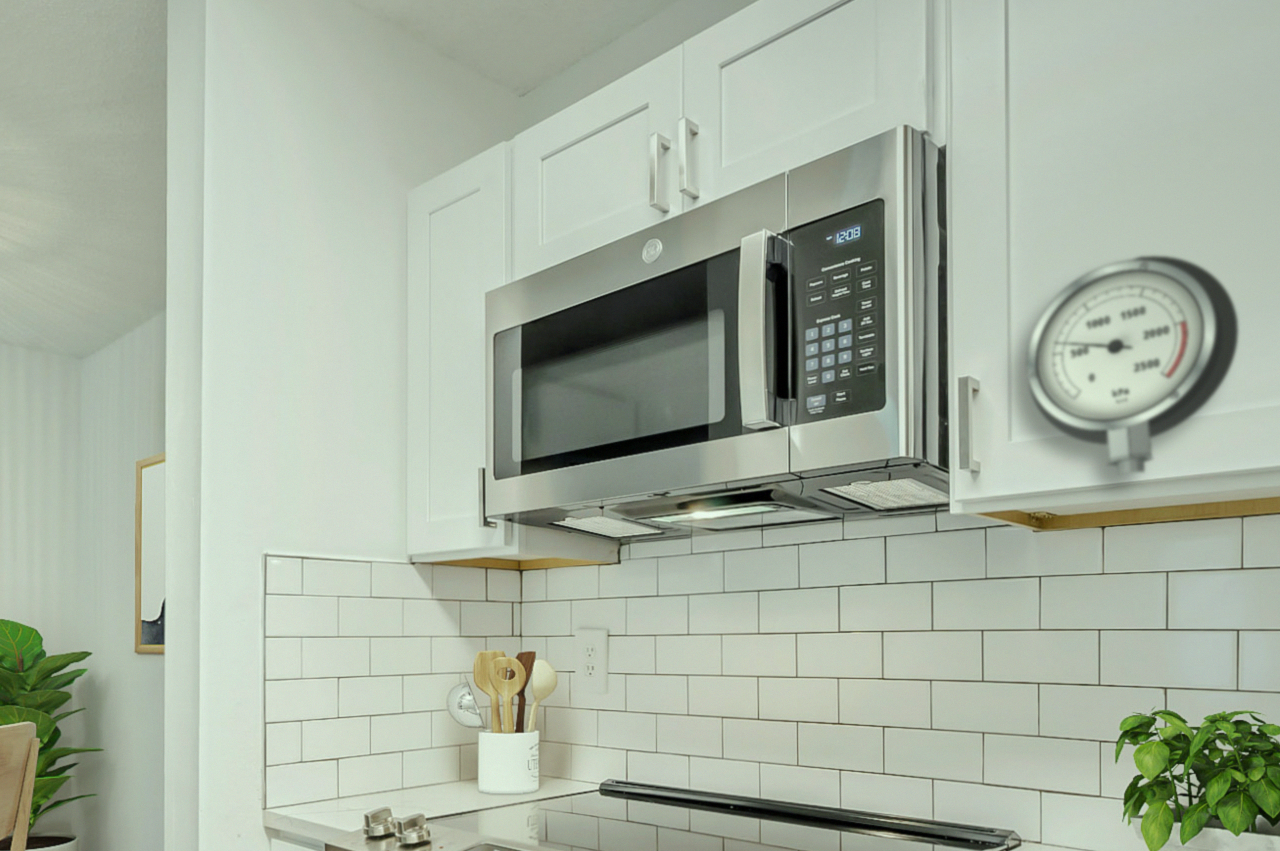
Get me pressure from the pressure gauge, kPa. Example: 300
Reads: 600
